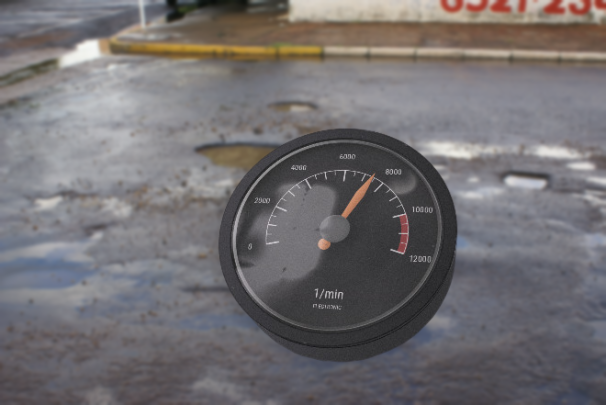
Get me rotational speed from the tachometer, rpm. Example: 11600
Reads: 7500
